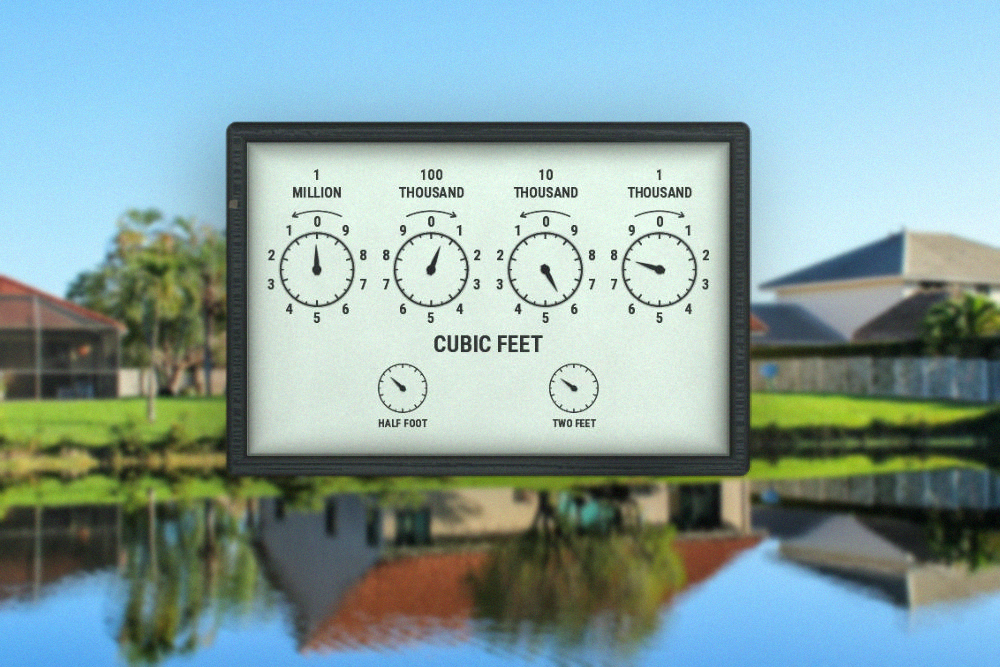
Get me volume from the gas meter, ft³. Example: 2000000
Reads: 5800
